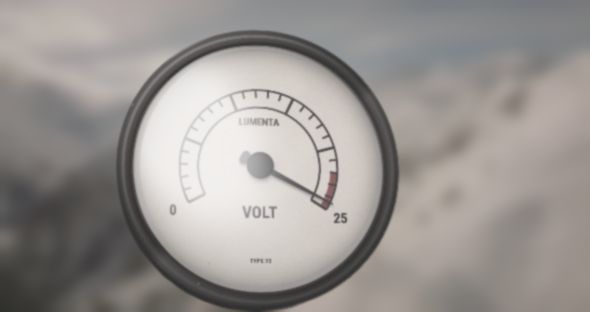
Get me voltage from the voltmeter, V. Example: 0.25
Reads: 24.5
